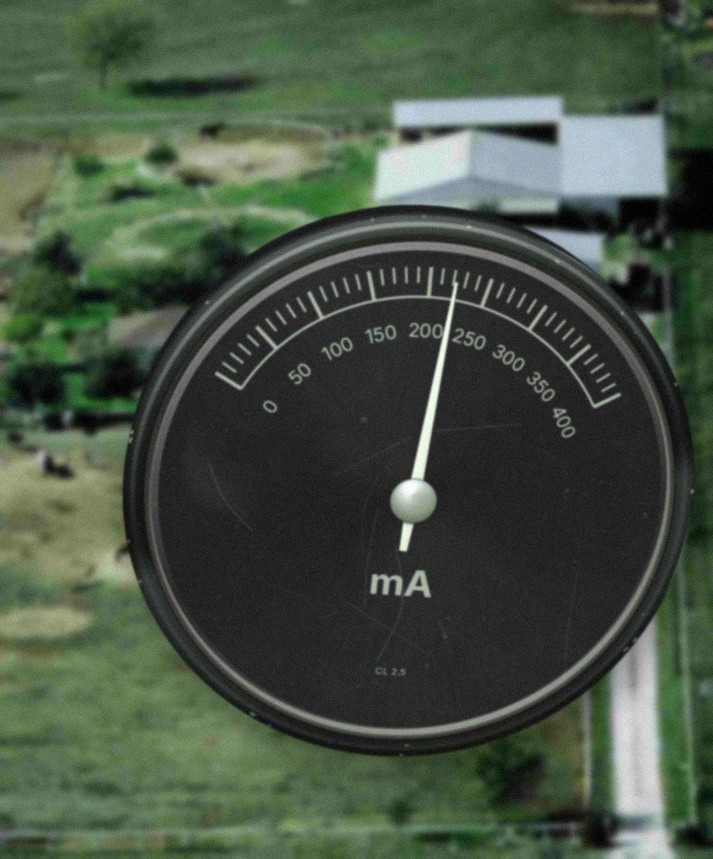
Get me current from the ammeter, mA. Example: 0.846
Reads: 220
